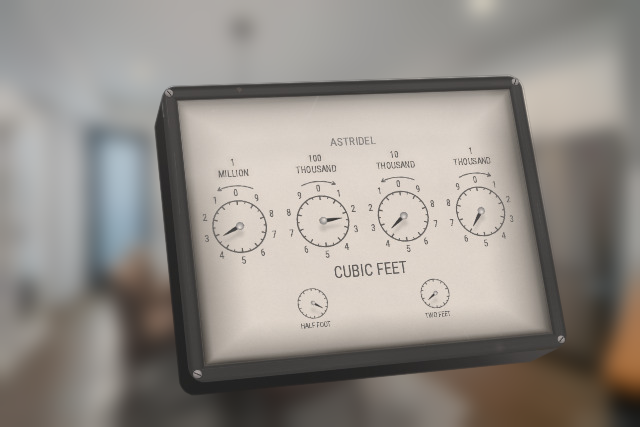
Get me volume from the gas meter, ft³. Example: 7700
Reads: 323600
